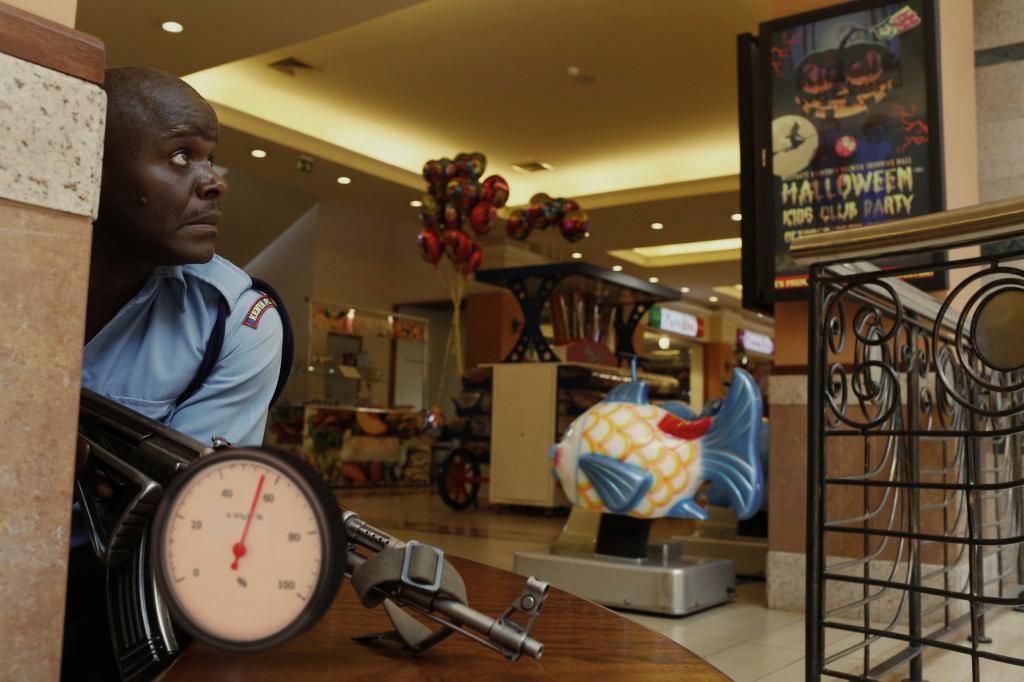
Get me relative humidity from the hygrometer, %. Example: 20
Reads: 56
